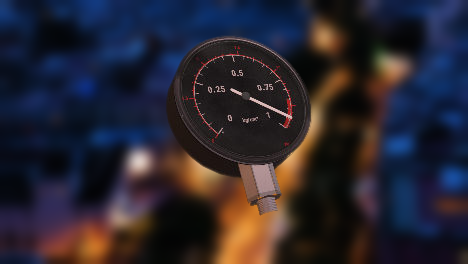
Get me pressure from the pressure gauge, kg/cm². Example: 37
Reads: 0.95
